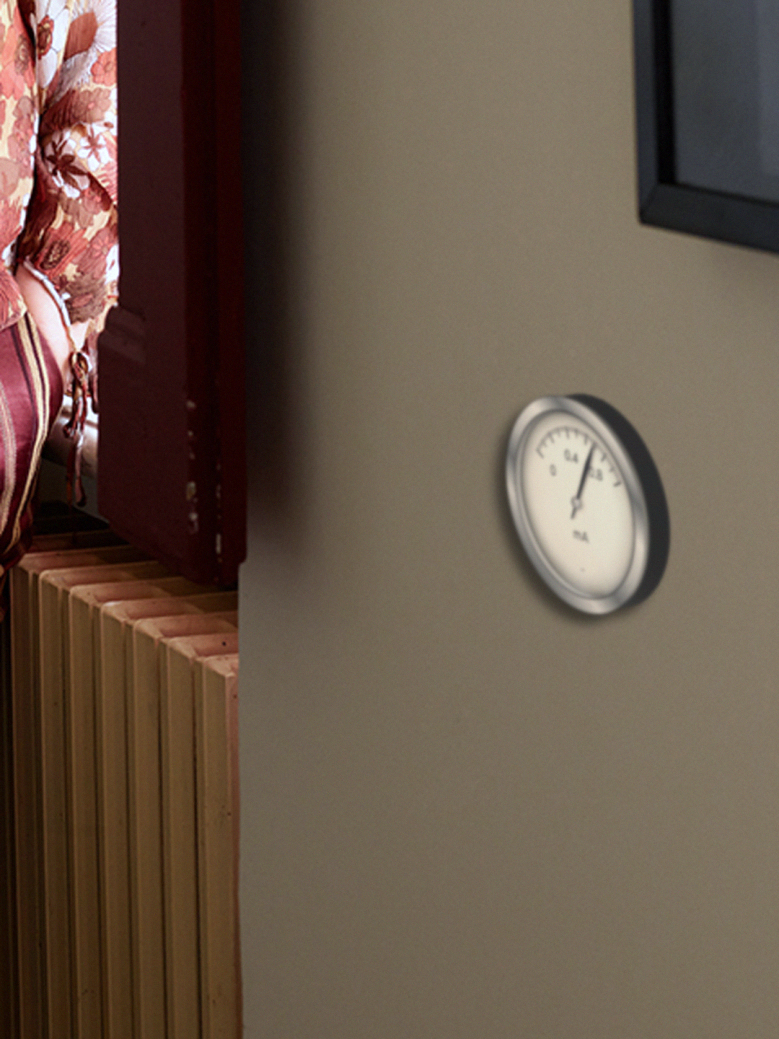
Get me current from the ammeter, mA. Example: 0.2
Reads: 0.7
